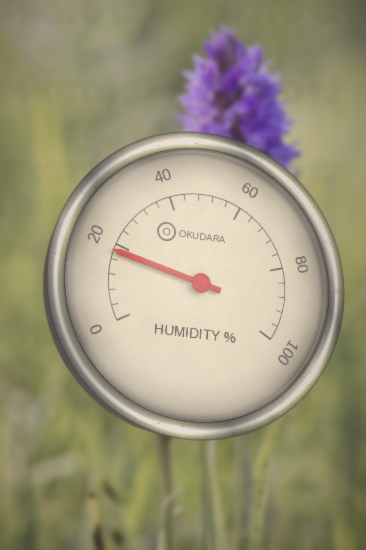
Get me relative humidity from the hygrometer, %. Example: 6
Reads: 18
